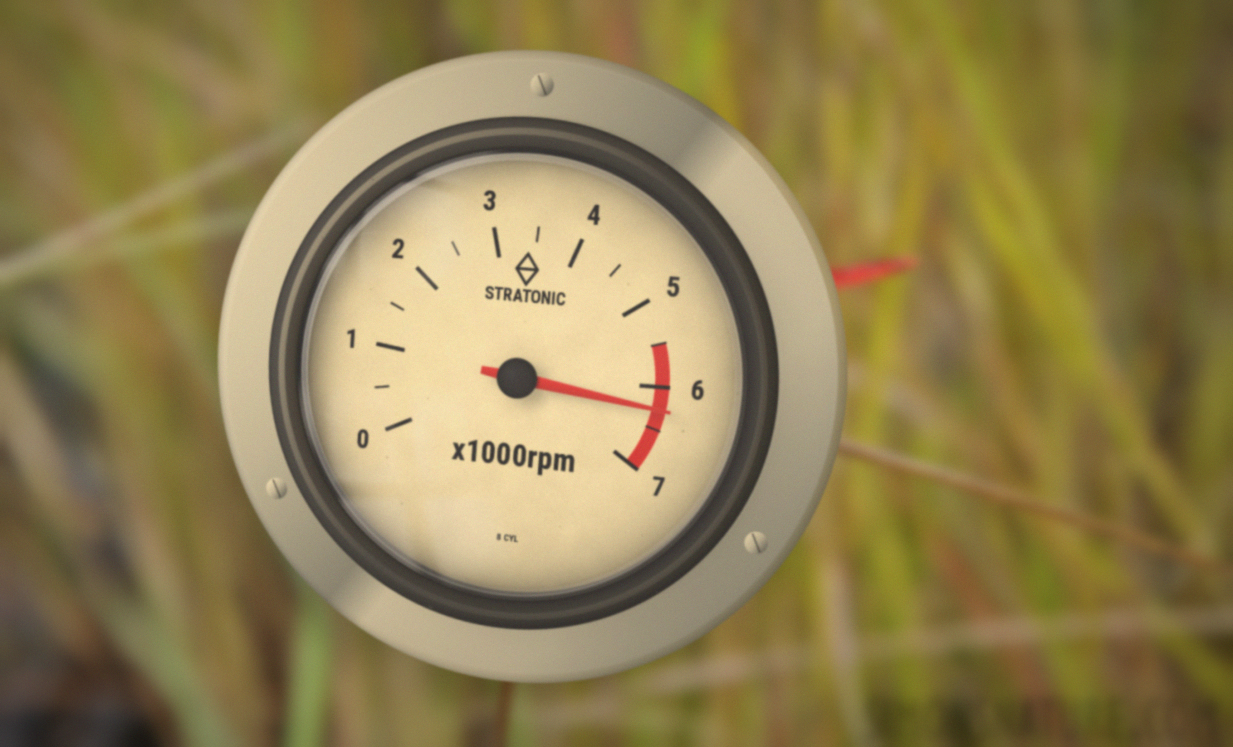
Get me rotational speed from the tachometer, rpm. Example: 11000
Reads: 6250
